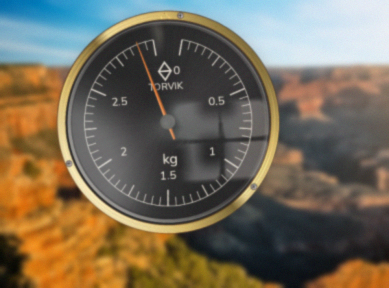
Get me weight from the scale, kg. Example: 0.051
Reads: 2.9
